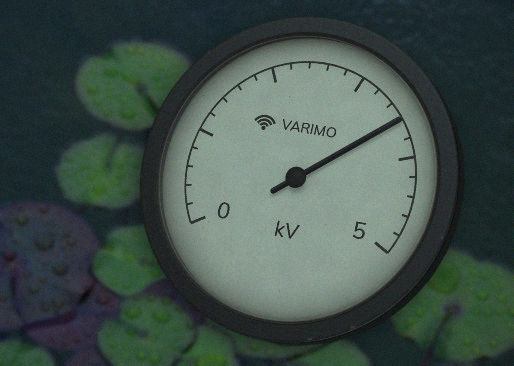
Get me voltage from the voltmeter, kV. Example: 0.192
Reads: 3.6
